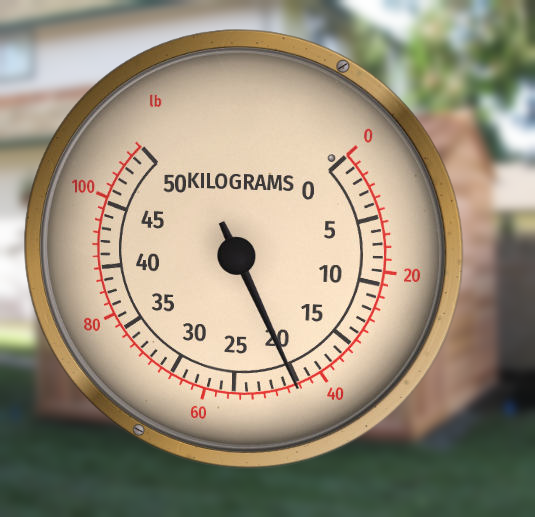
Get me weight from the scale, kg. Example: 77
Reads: 20
